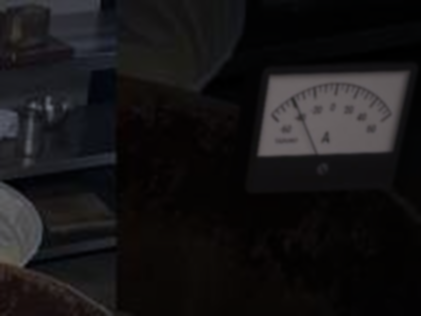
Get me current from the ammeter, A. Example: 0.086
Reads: -40
